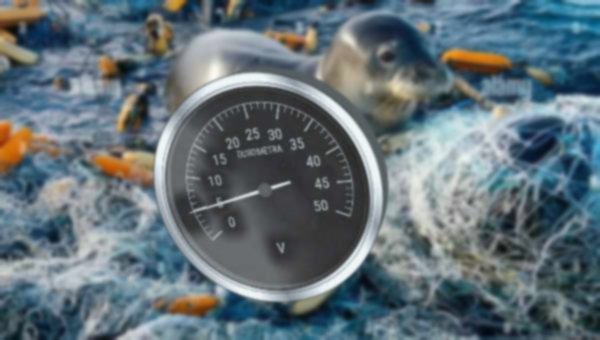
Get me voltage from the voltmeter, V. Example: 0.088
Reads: 5
